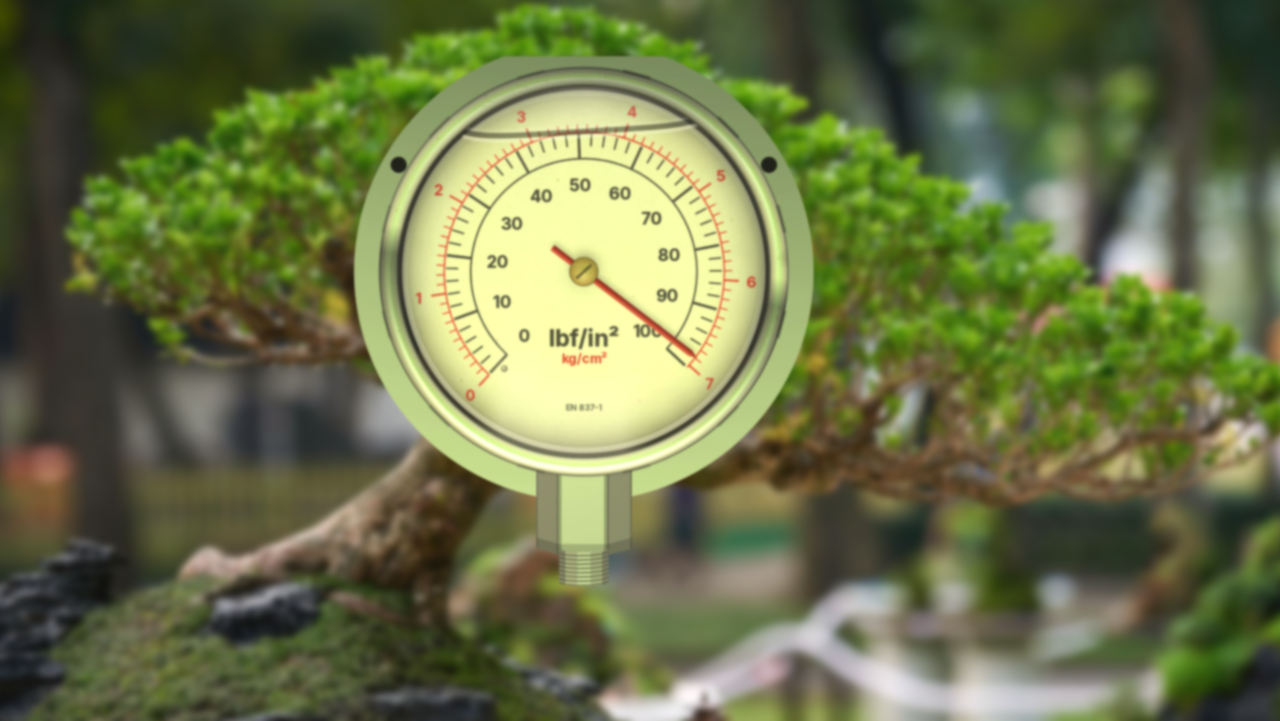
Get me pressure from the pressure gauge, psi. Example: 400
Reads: 98
